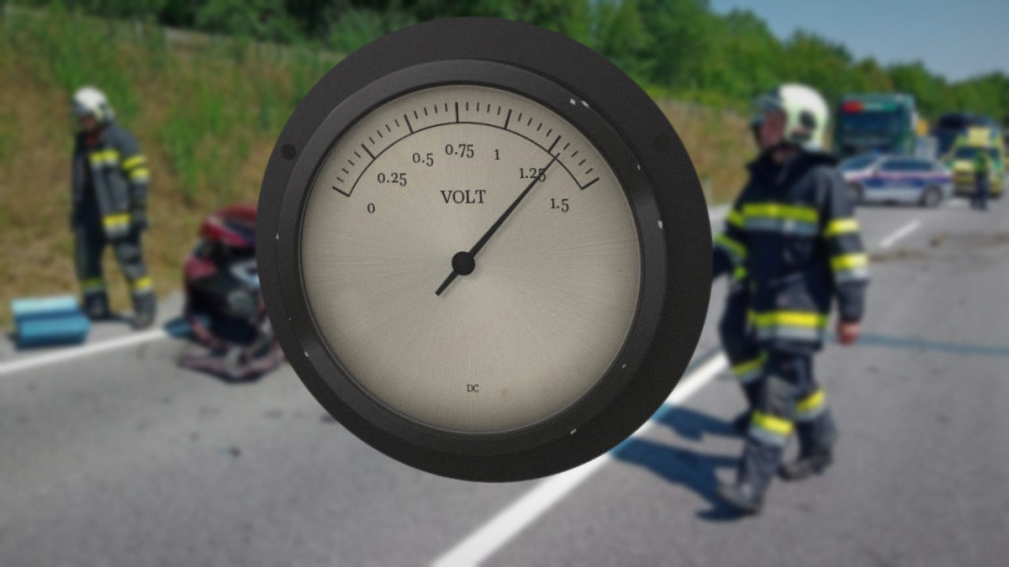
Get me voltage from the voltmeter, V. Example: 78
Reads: 1.3
